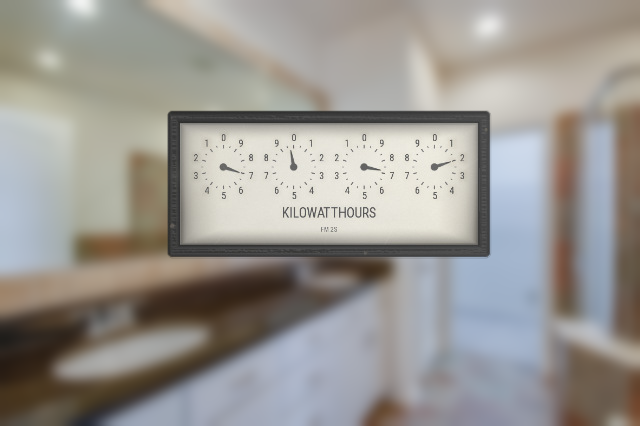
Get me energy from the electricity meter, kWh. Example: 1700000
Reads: 6972
